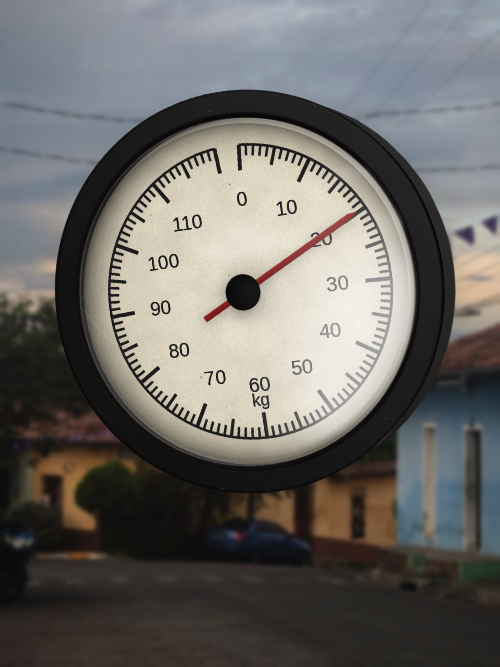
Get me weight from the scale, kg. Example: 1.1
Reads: 20
